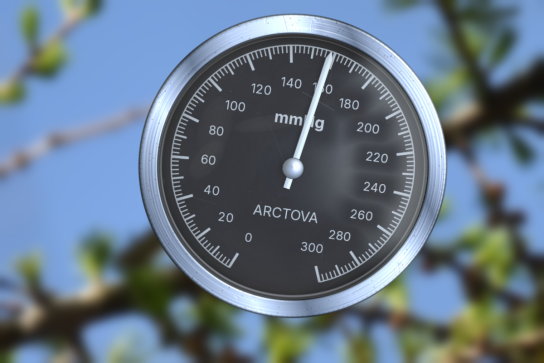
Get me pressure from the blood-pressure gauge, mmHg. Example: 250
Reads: 158
